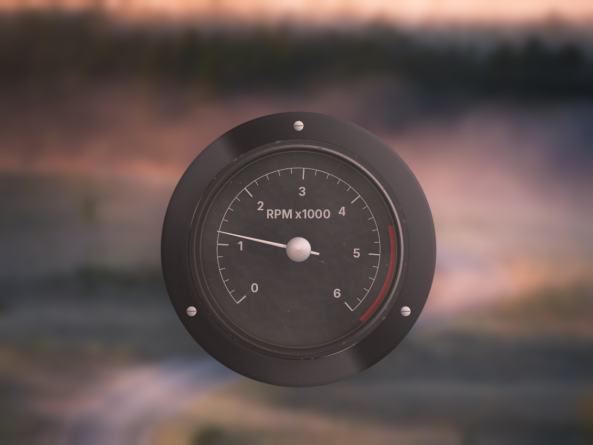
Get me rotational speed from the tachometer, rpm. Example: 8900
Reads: 1200
